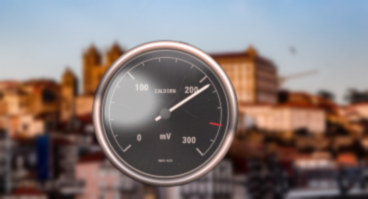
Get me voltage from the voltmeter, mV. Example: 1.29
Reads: 210
